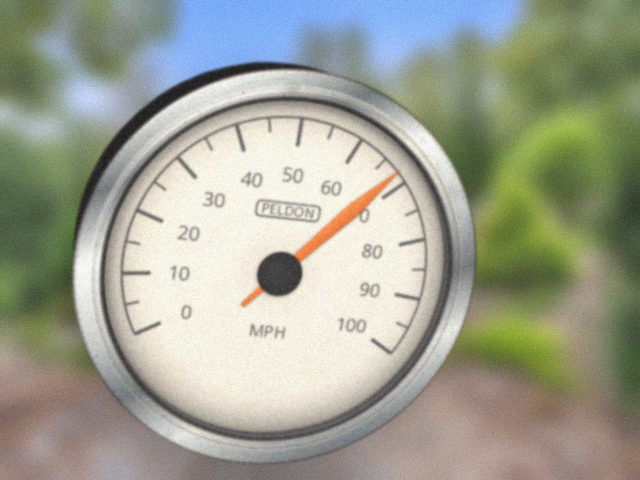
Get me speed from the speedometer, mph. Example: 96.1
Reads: 67.5
